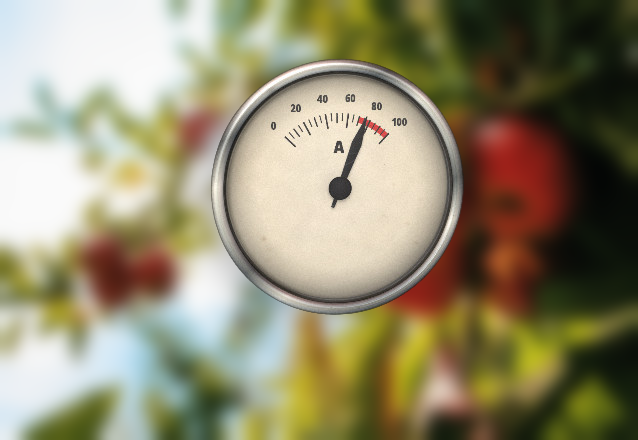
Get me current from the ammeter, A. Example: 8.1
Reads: 75
